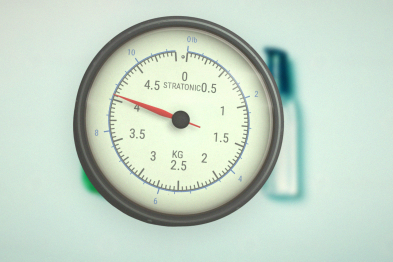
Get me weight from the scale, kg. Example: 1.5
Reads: 4.05
